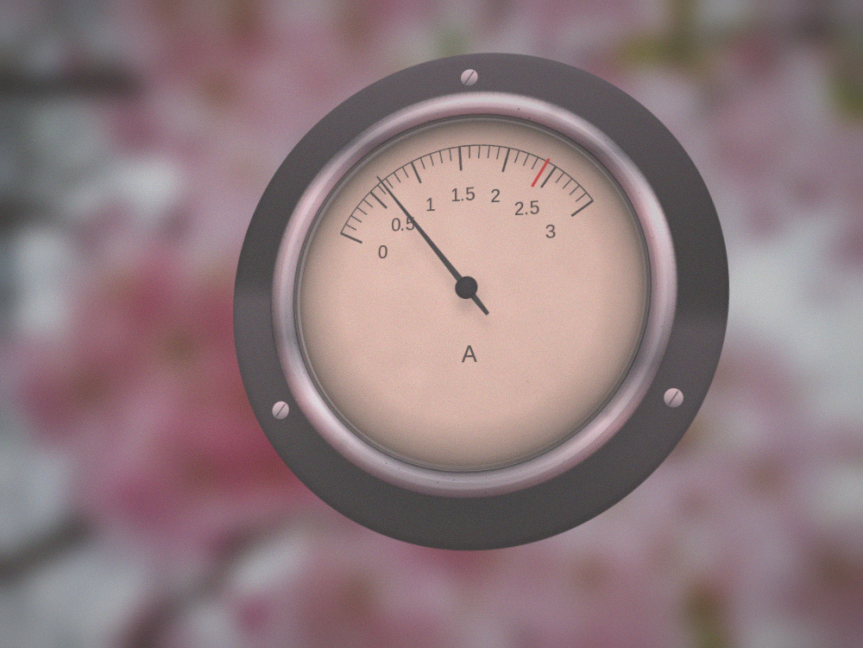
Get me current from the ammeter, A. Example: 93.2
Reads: 0.65
